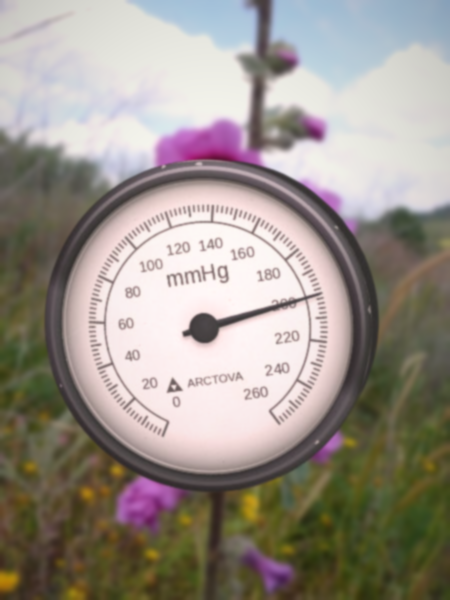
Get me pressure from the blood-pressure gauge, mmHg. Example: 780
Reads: 200
